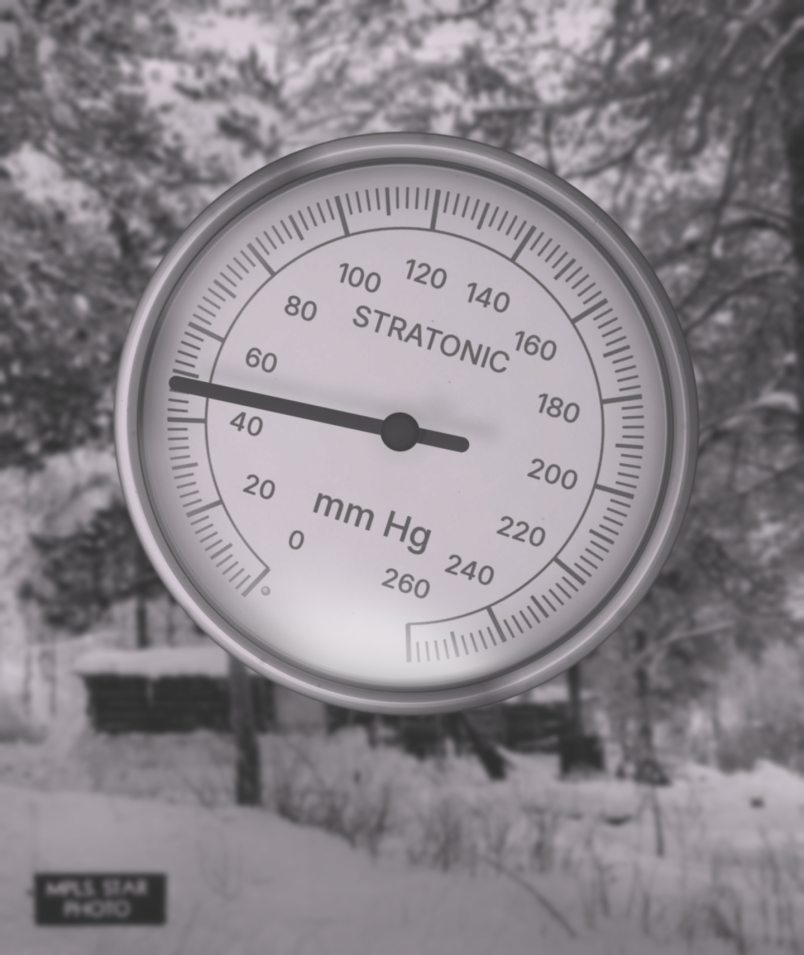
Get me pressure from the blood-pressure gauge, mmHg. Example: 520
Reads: 48
